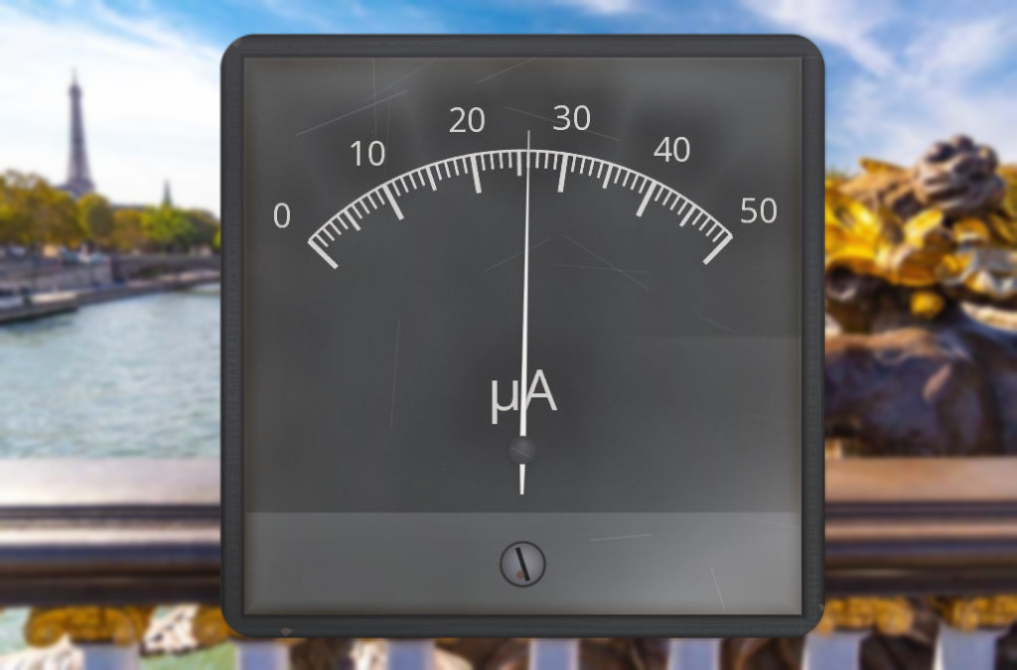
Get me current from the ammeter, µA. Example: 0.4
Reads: 26
